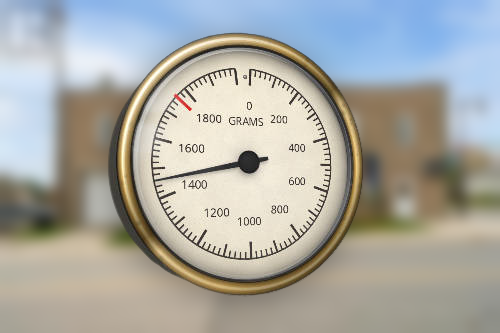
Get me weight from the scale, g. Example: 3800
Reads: 1460
